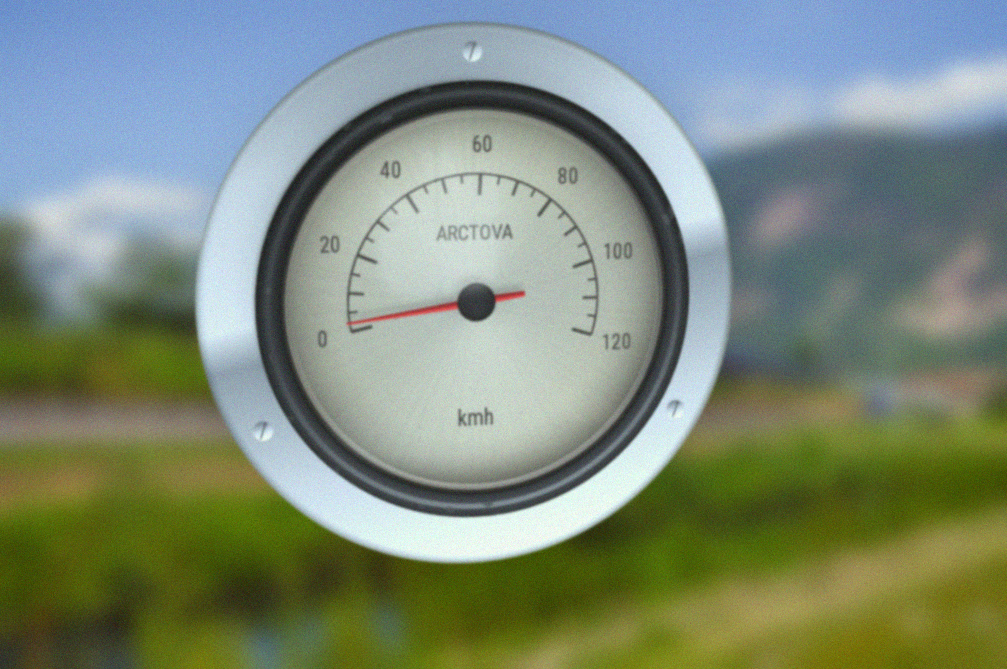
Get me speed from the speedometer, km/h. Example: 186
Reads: 2.5
